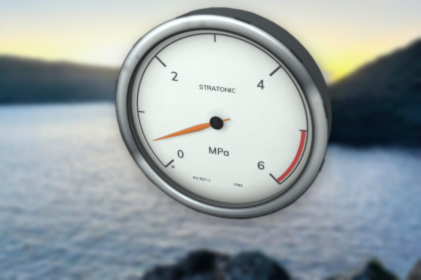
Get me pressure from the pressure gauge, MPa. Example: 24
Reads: 0.5
